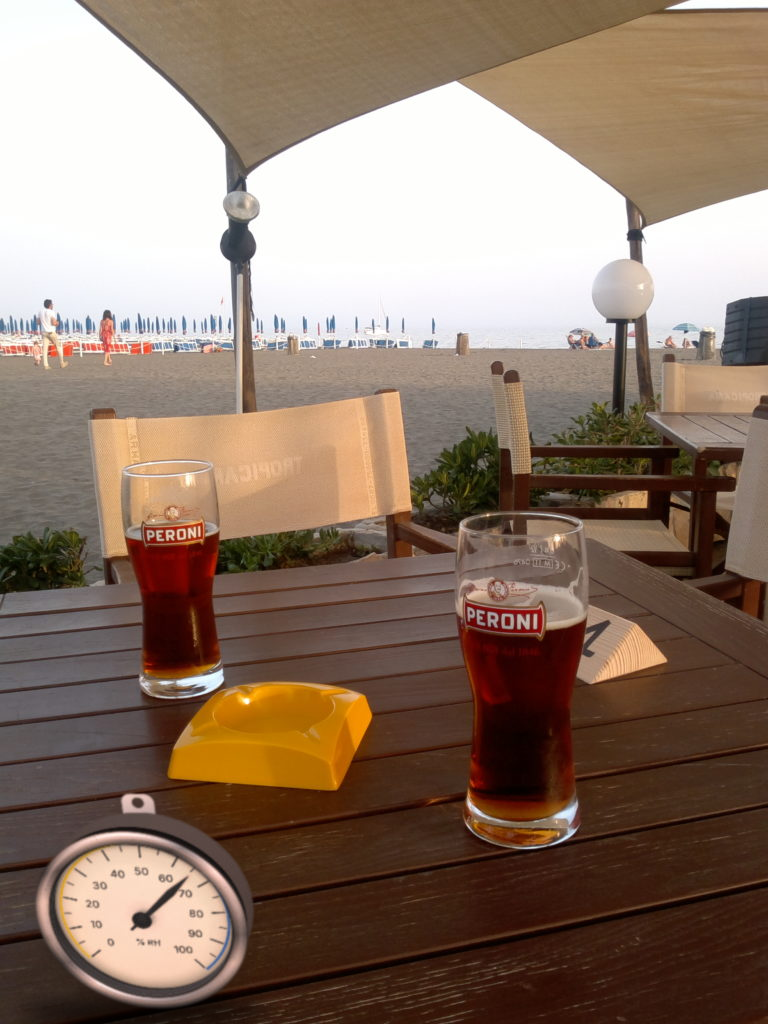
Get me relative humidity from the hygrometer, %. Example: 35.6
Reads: 65
